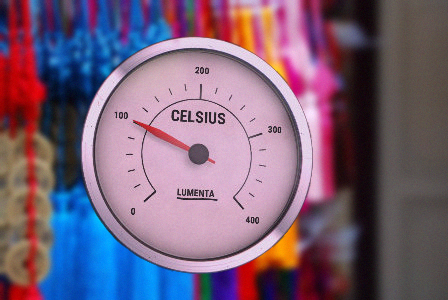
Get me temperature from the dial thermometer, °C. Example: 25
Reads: 100
